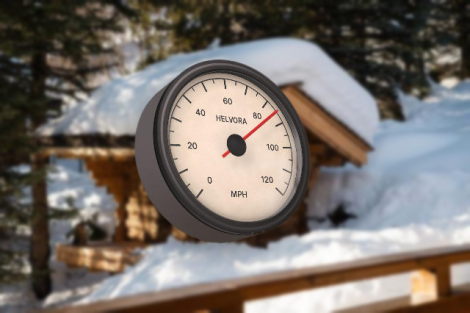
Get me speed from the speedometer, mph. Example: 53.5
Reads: 85
